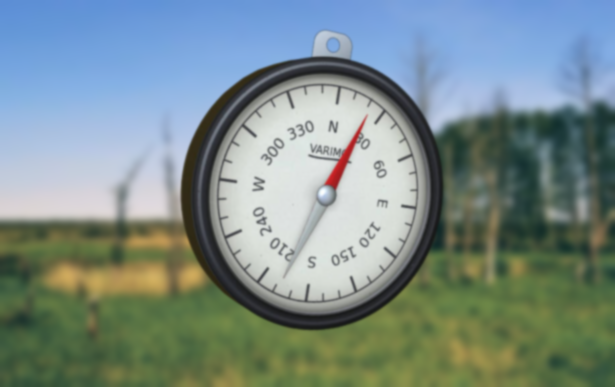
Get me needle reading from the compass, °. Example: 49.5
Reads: 20
